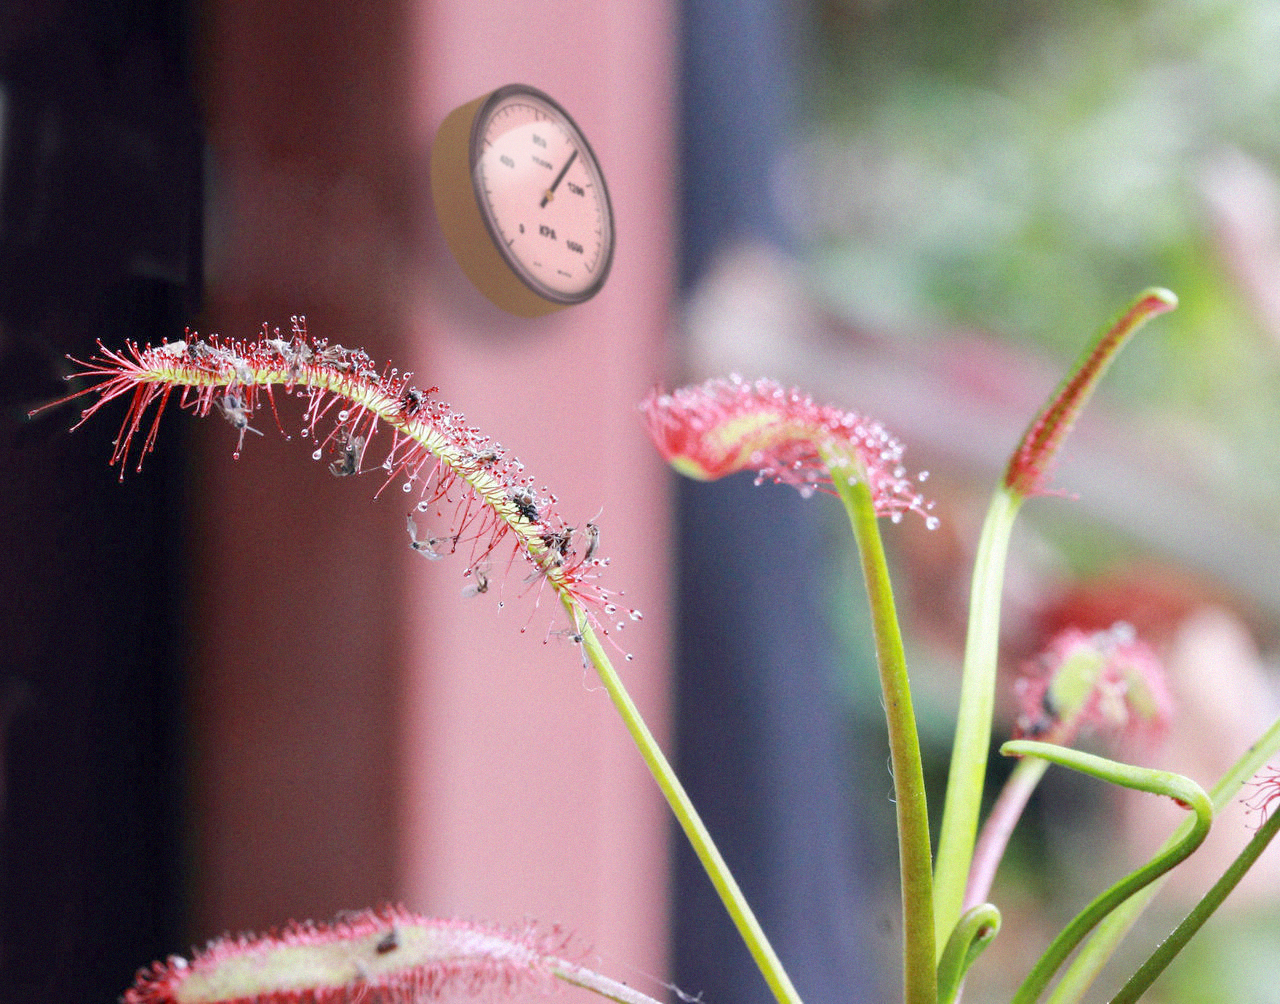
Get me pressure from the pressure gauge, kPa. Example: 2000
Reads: 1050
